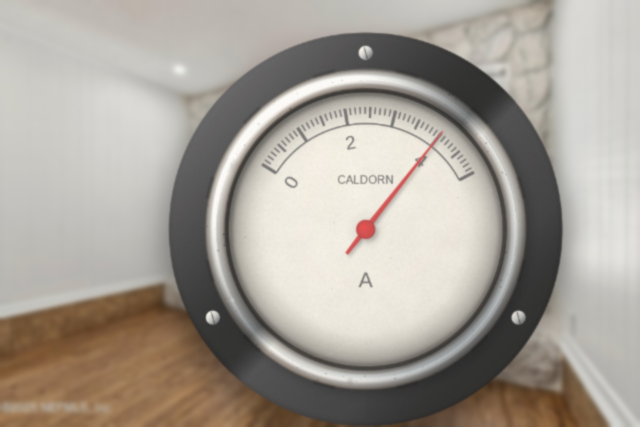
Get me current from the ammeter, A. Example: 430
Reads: 4
